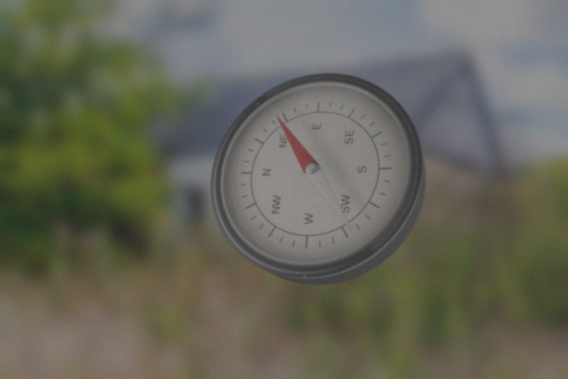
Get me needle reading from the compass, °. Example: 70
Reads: 55
